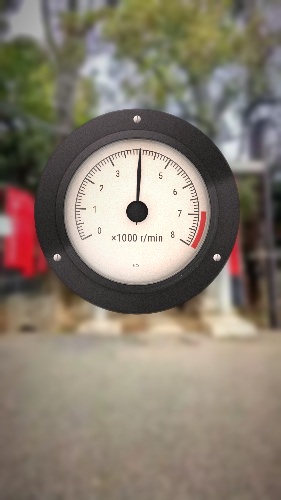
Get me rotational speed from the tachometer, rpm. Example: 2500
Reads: 4000
